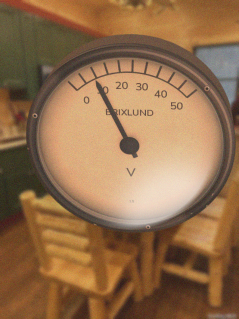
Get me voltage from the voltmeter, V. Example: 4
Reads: 10
